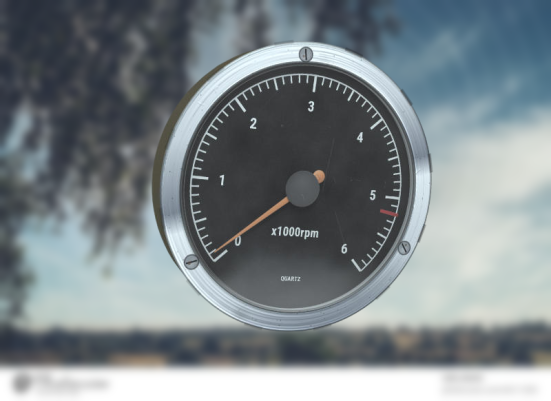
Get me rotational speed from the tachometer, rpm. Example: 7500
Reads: 100
